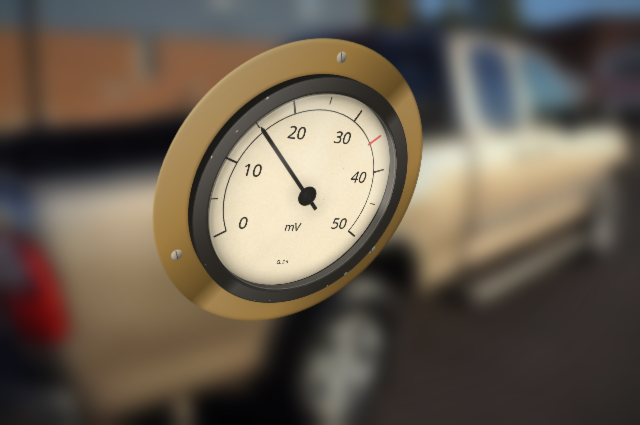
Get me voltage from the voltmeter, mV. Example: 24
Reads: 15
